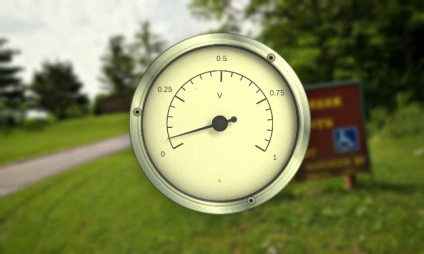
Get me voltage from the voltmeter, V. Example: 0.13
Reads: 0.05
